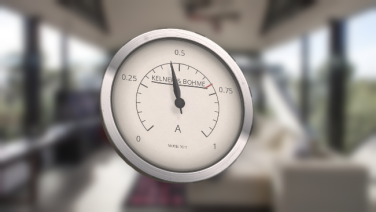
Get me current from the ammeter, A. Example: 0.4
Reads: 0.45
